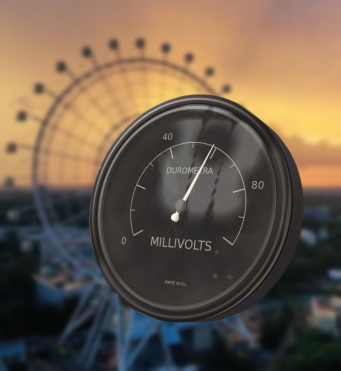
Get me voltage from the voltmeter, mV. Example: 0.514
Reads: 60
